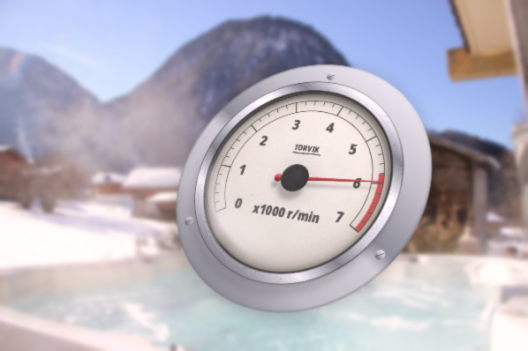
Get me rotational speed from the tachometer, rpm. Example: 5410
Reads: 6000
